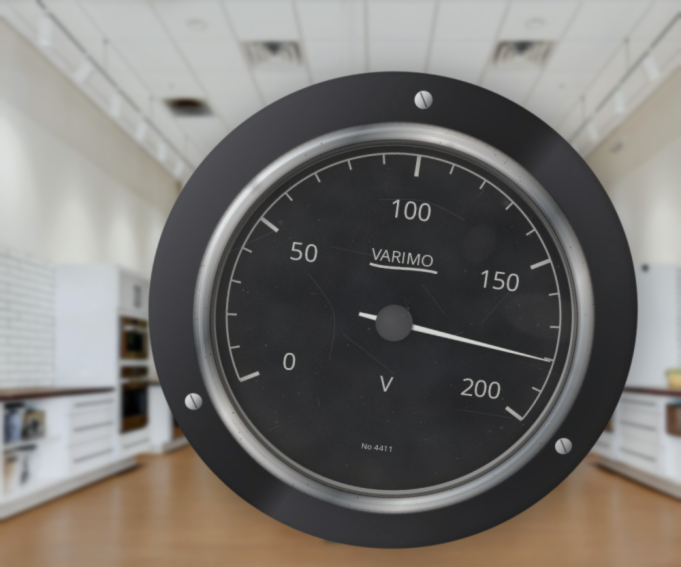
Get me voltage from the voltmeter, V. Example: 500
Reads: 180
